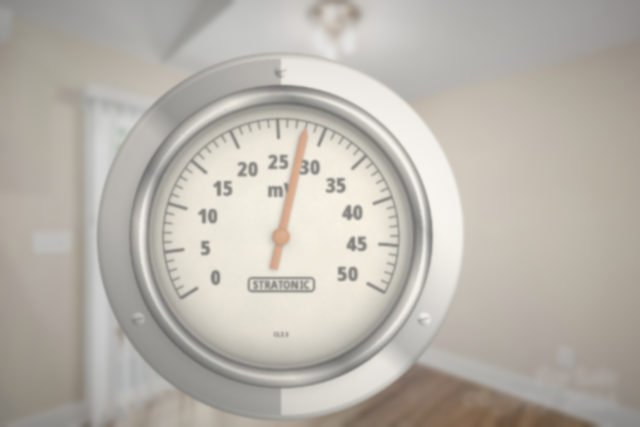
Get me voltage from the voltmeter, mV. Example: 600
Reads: 28
